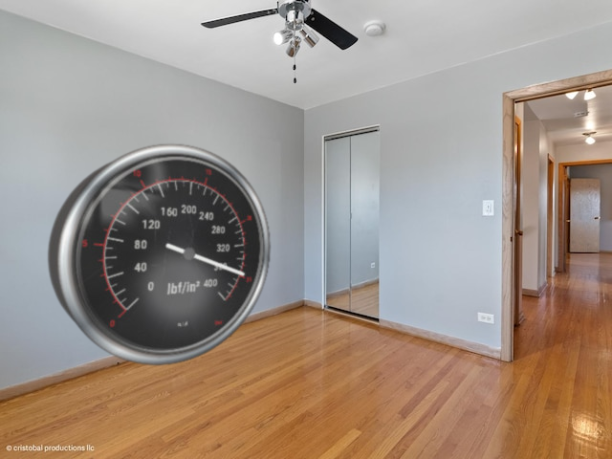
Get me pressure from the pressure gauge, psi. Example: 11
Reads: 360
